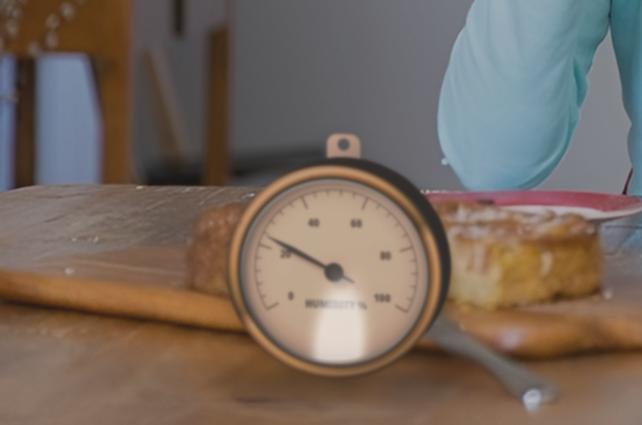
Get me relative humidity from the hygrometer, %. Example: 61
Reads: 24
